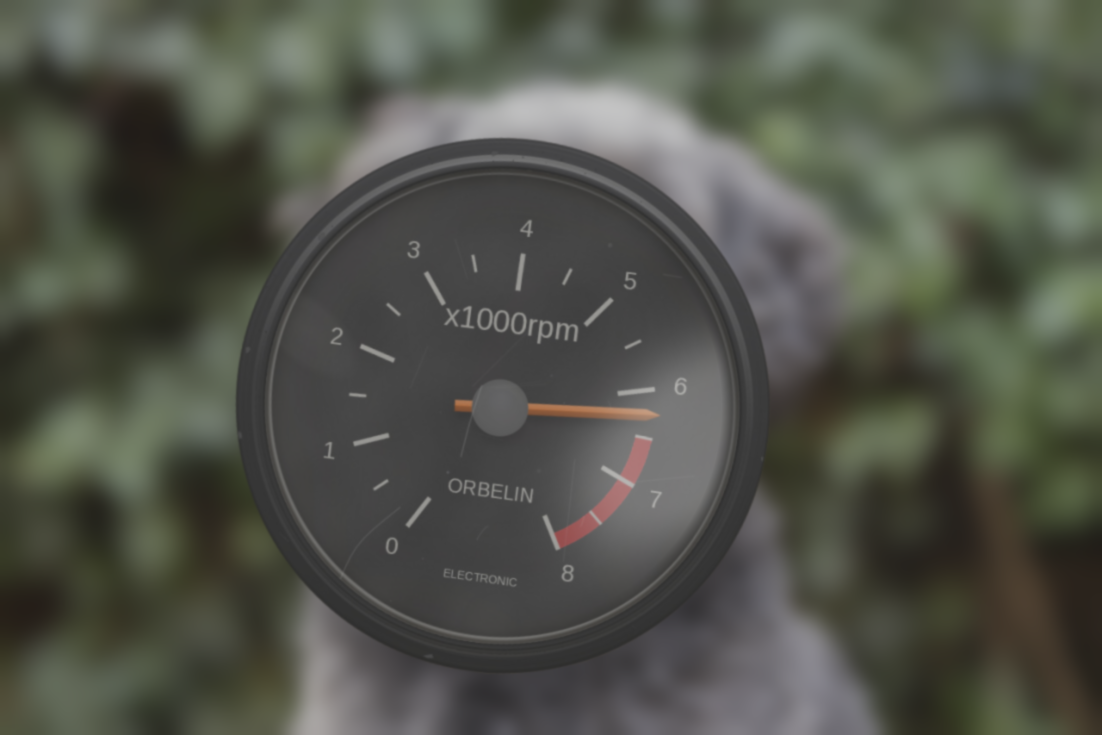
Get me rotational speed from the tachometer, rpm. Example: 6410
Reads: 6250
